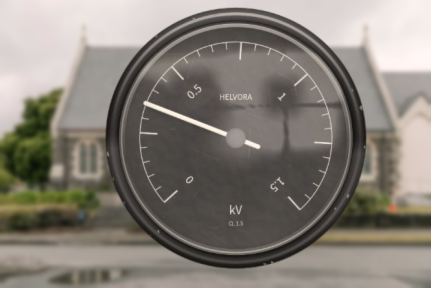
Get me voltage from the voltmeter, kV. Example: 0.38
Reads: 0.35
